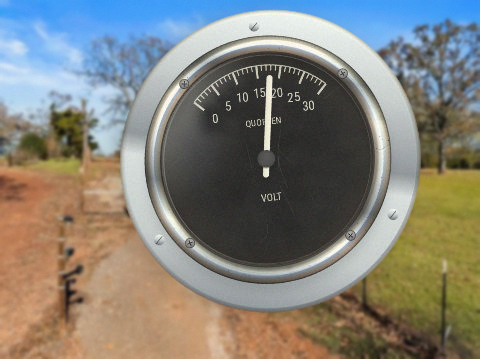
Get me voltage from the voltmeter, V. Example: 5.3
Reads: 18
